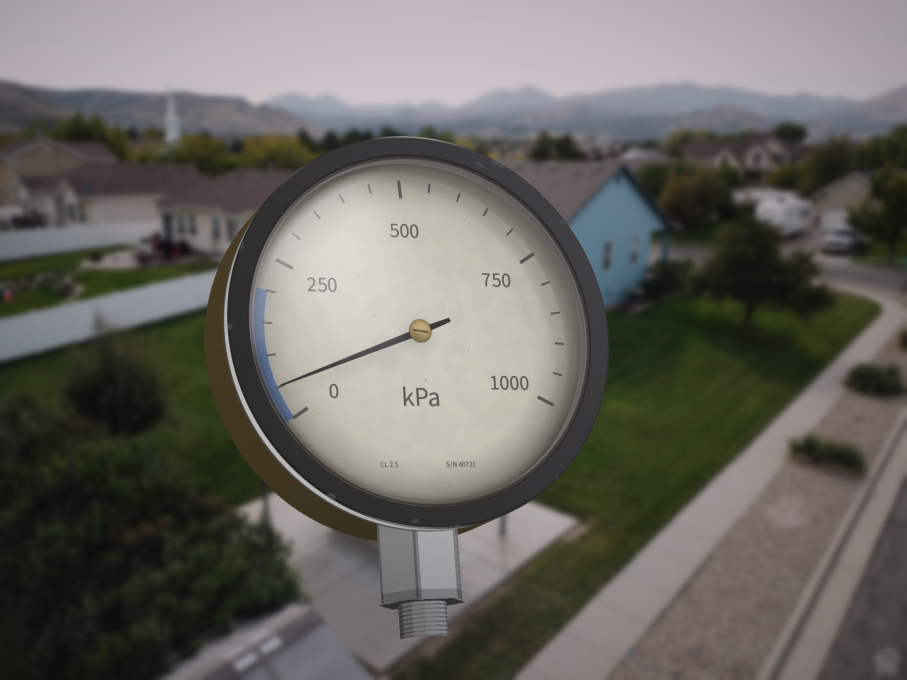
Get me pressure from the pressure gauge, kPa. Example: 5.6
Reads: 50
